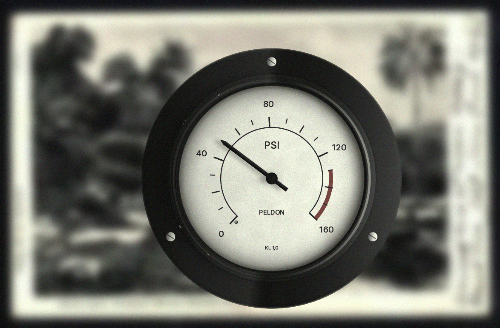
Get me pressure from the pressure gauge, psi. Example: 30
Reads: 50
